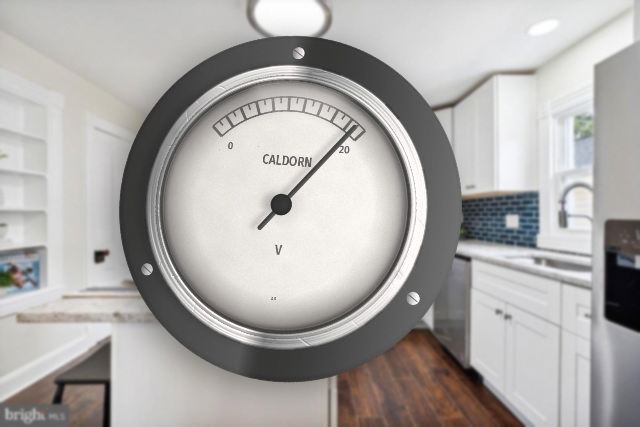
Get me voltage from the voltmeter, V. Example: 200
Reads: 19
